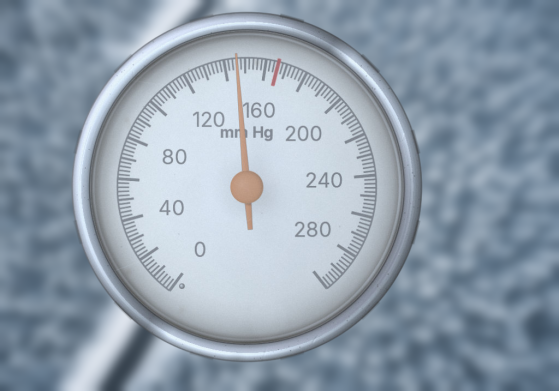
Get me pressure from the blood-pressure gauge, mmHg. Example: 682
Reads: 146
